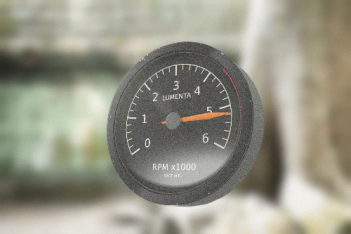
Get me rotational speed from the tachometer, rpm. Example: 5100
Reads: 5200
